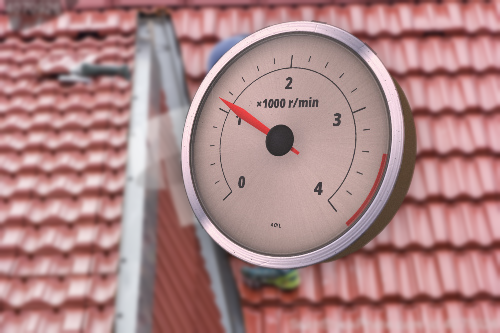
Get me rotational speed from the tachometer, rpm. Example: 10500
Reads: 1100
